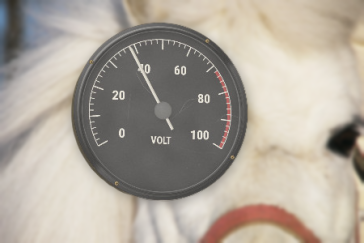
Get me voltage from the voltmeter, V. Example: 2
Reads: 38
